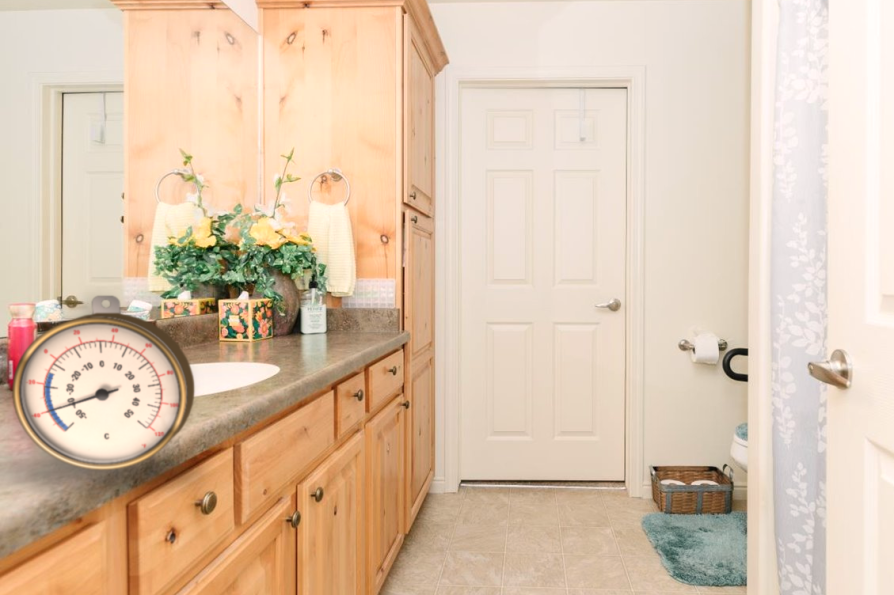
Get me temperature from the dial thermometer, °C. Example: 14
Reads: -40
